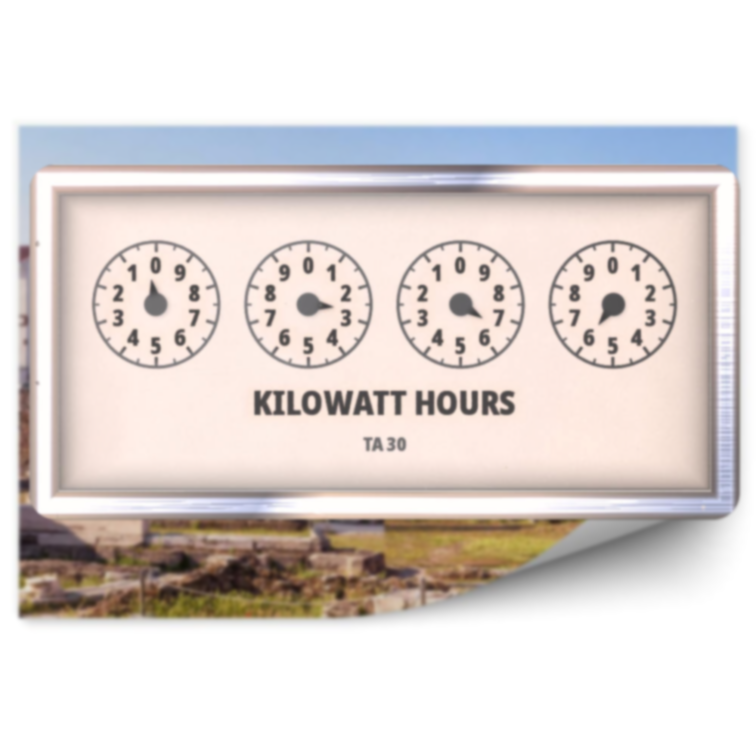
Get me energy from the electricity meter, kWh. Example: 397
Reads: 266
